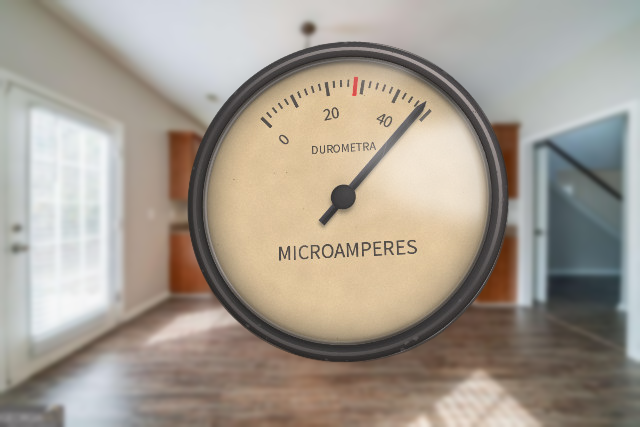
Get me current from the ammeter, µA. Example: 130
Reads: 48
